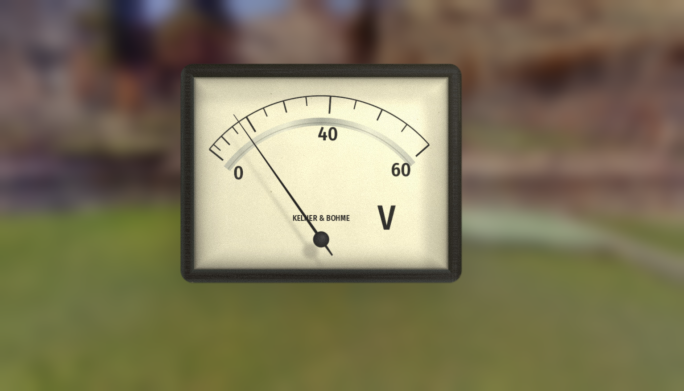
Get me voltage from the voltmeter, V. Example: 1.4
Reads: 17.5
